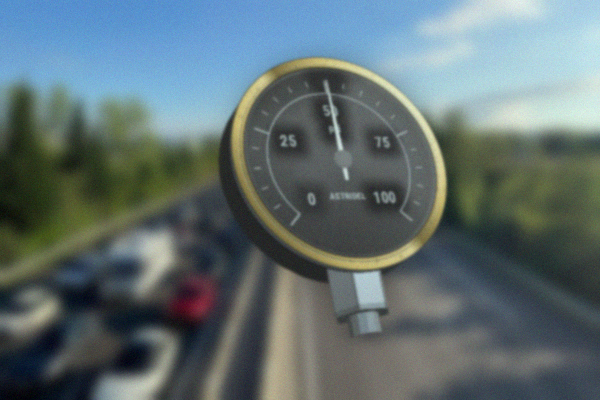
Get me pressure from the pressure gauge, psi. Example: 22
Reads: 50
